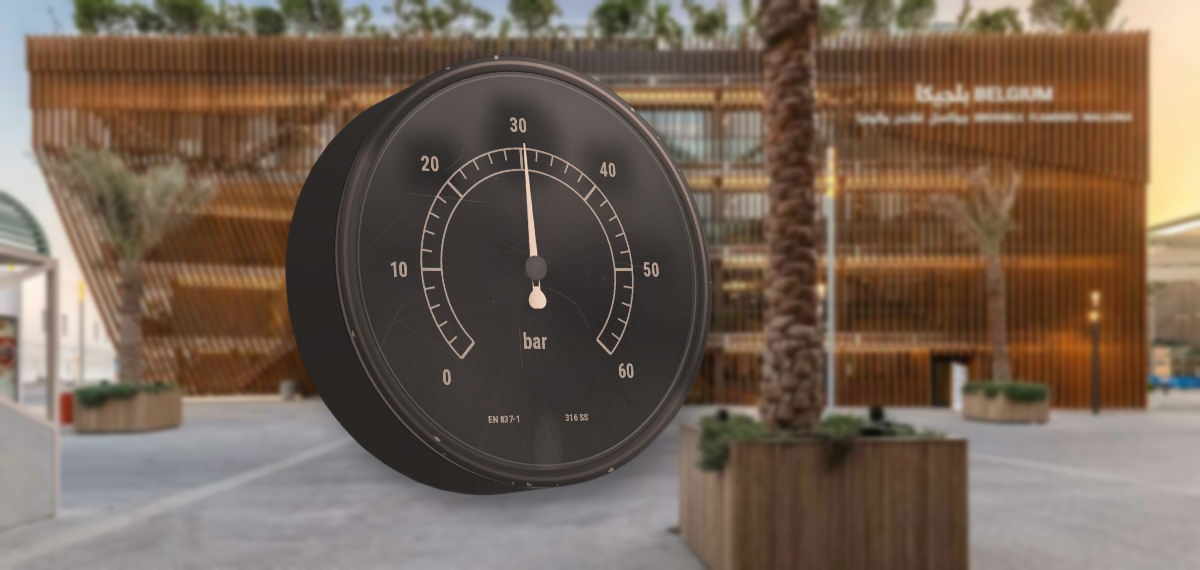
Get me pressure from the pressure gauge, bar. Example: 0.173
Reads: 30
